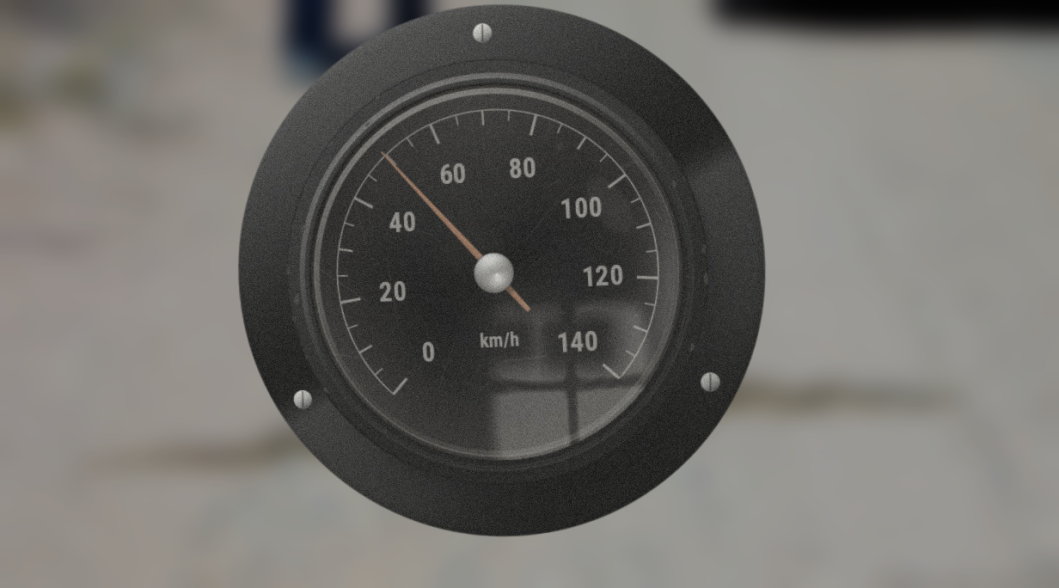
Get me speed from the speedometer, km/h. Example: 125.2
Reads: 50
